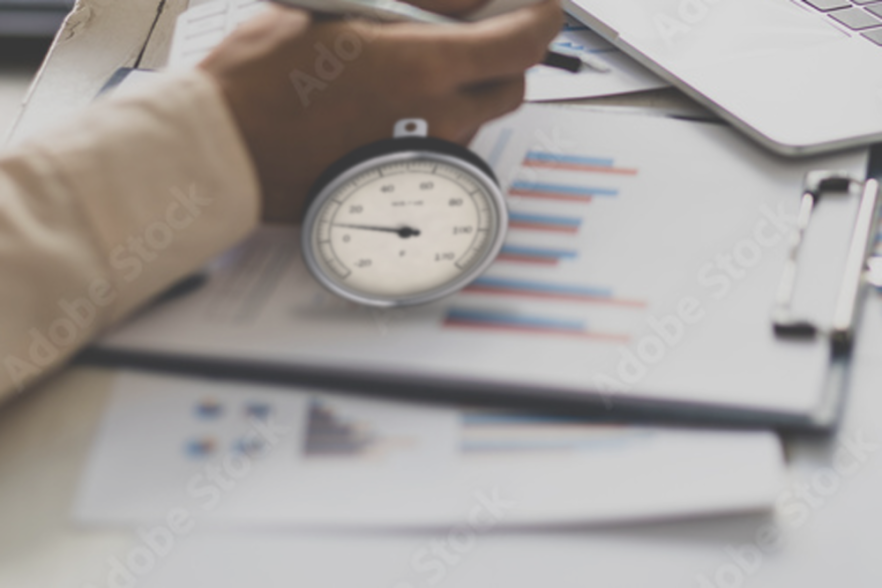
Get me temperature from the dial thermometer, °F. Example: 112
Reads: 10
